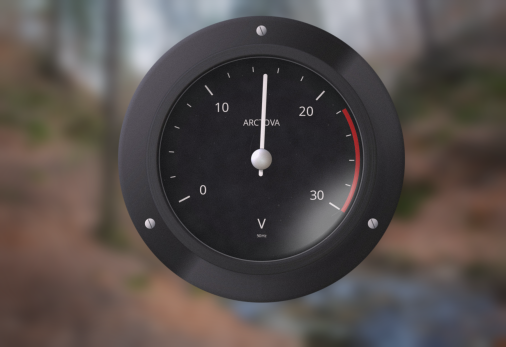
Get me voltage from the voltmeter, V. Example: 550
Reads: 15
